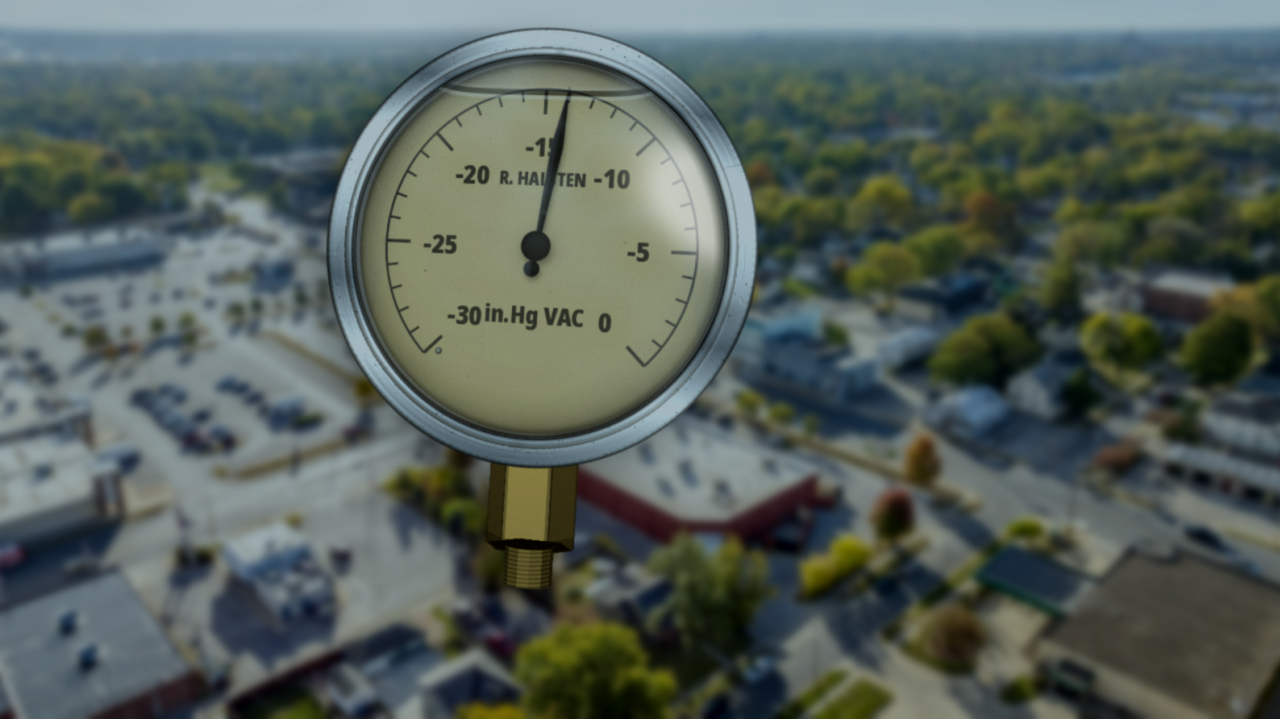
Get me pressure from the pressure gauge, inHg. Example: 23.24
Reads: -14
